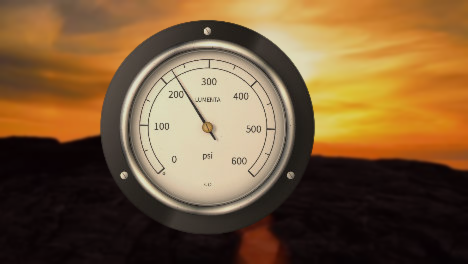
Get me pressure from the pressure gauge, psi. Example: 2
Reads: 225
